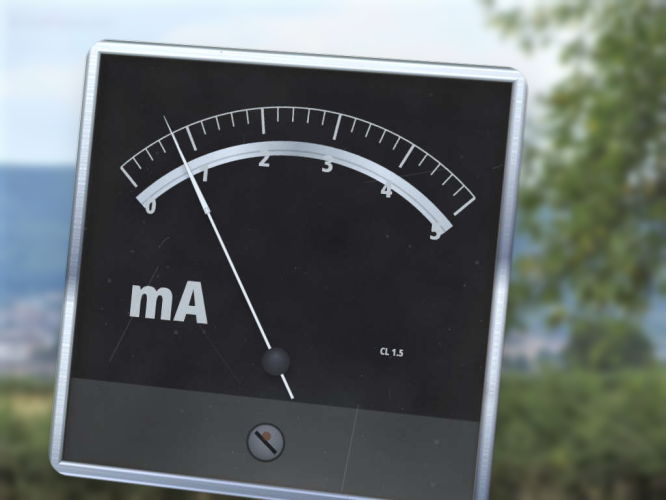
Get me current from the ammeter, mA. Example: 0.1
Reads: 0.8
